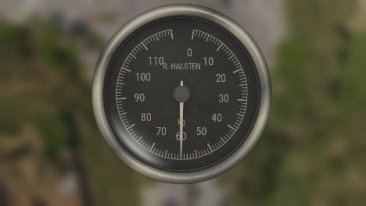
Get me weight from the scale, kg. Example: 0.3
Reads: 60
